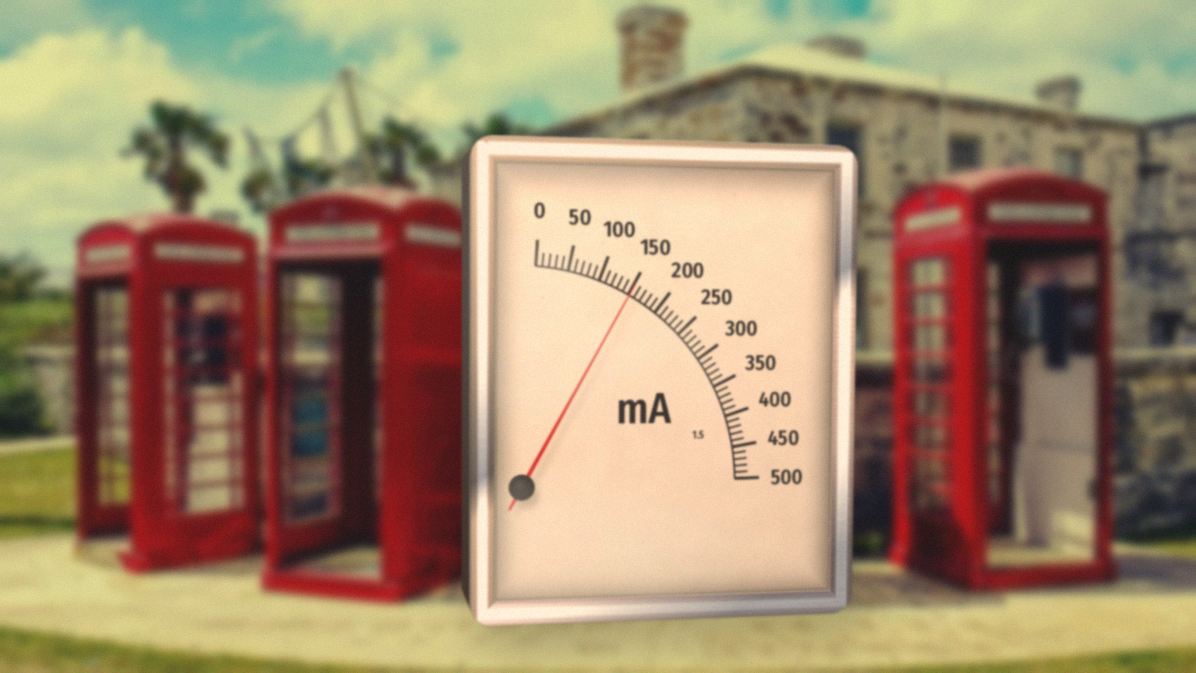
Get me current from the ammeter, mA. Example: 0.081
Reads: 150
